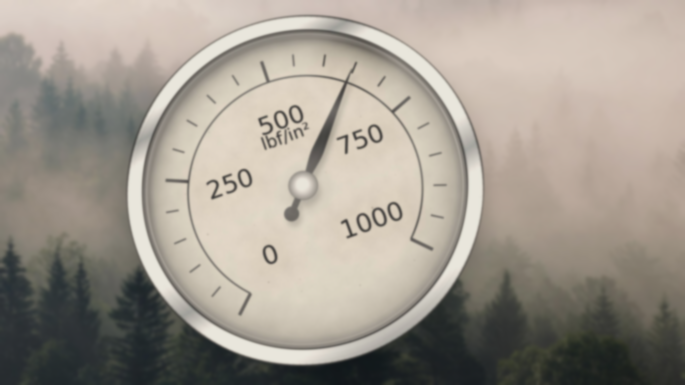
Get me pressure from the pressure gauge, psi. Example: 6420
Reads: 650
